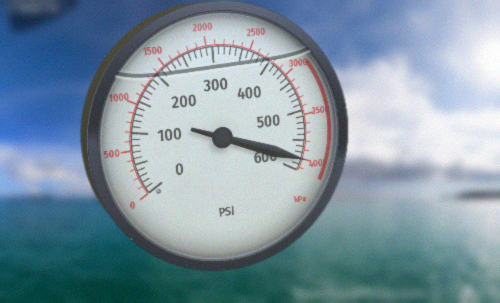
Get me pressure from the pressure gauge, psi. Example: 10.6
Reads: 580
